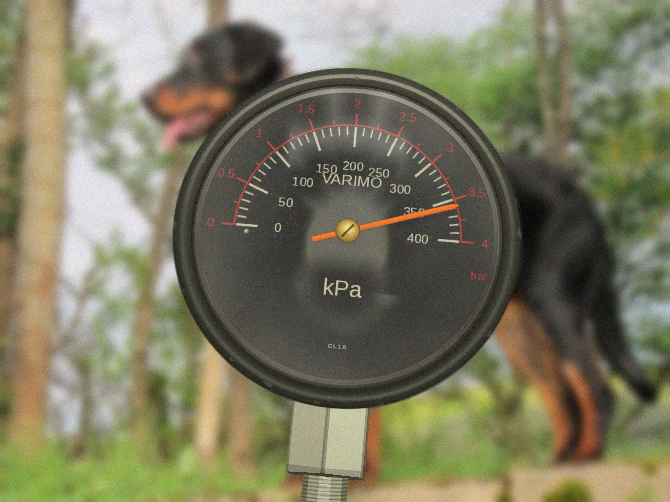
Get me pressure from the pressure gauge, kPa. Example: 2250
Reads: 360
